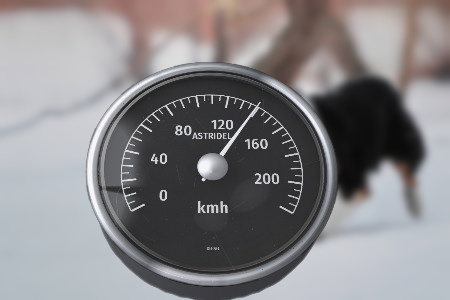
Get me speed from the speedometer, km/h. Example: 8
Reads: 140
